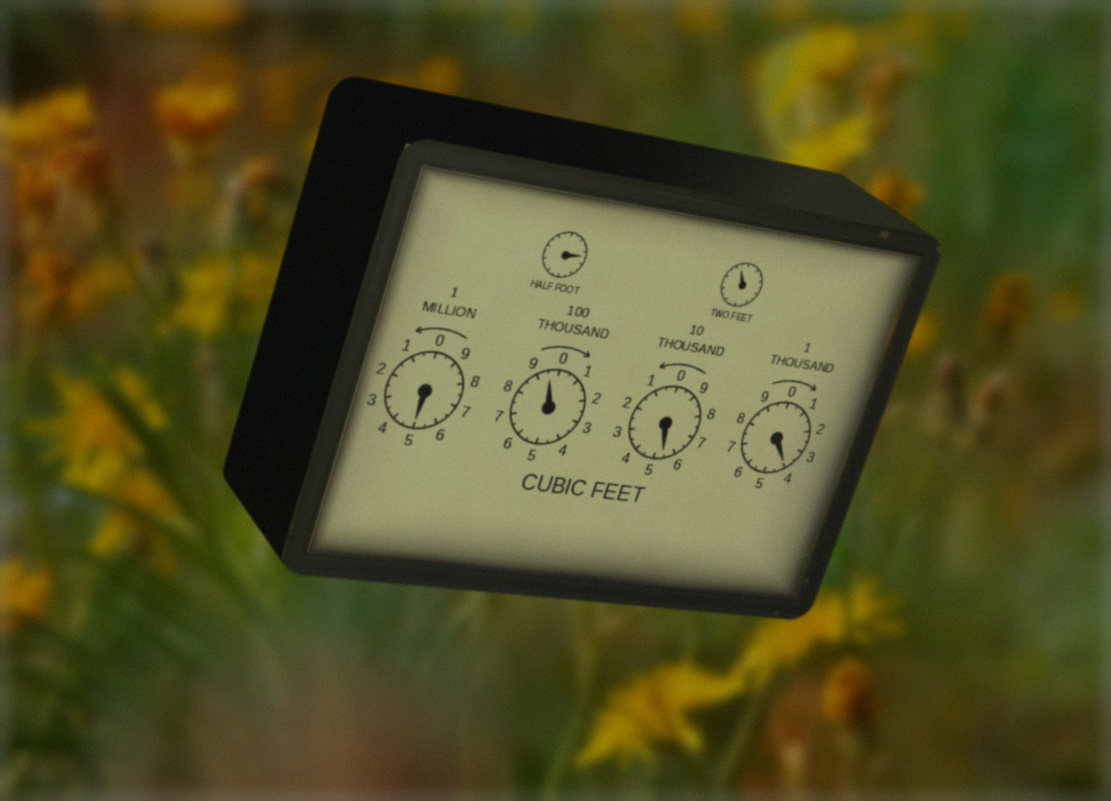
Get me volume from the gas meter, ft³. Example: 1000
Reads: 495400
